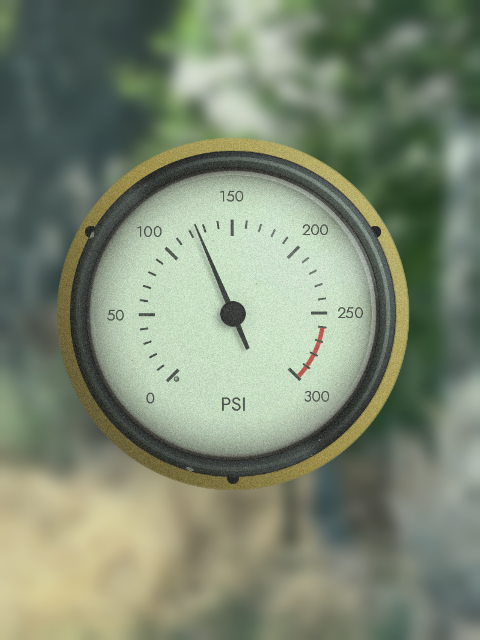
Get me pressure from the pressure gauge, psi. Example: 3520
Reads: 125
